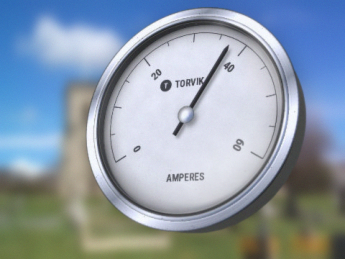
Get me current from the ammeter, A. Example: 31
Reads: 37.5
